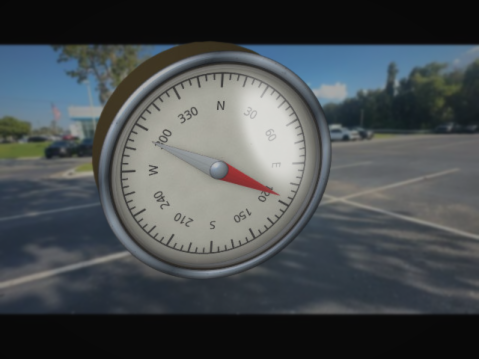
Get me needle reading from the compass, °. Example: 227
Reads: 115
